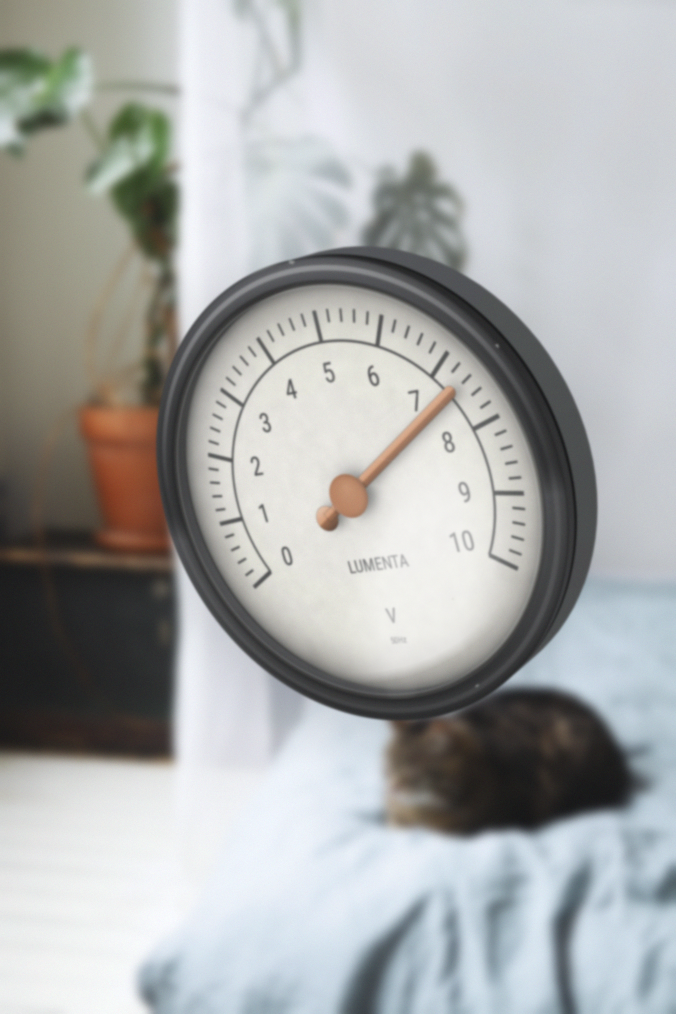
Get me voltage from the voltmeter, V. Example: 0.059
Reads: 7.4
